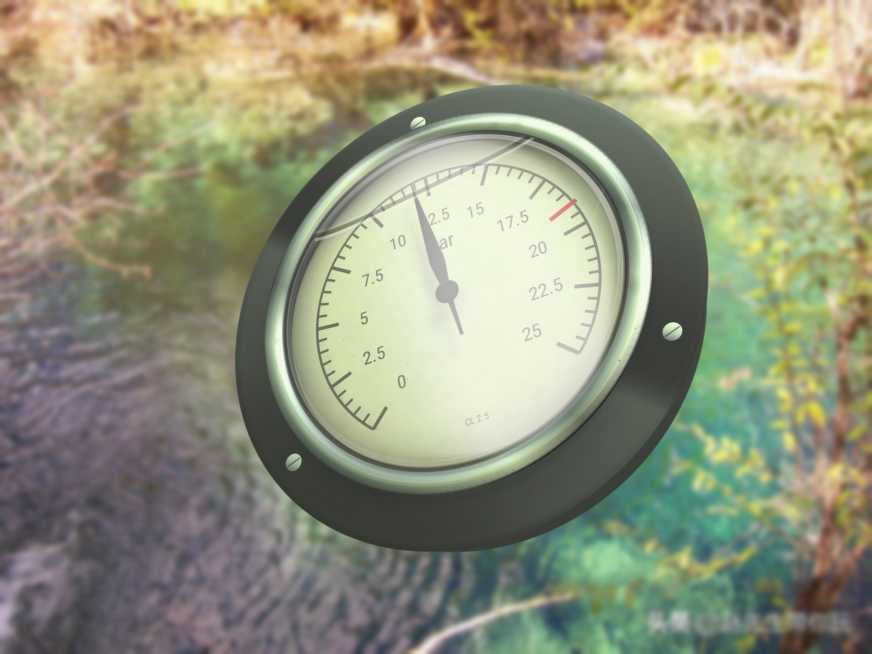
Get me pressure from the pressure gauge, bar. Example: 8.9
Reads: 12
